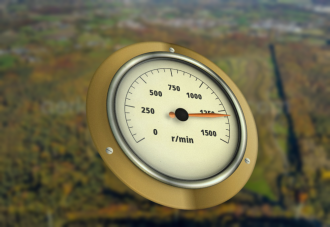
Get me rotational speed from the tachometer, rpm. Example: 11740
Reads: 1300
